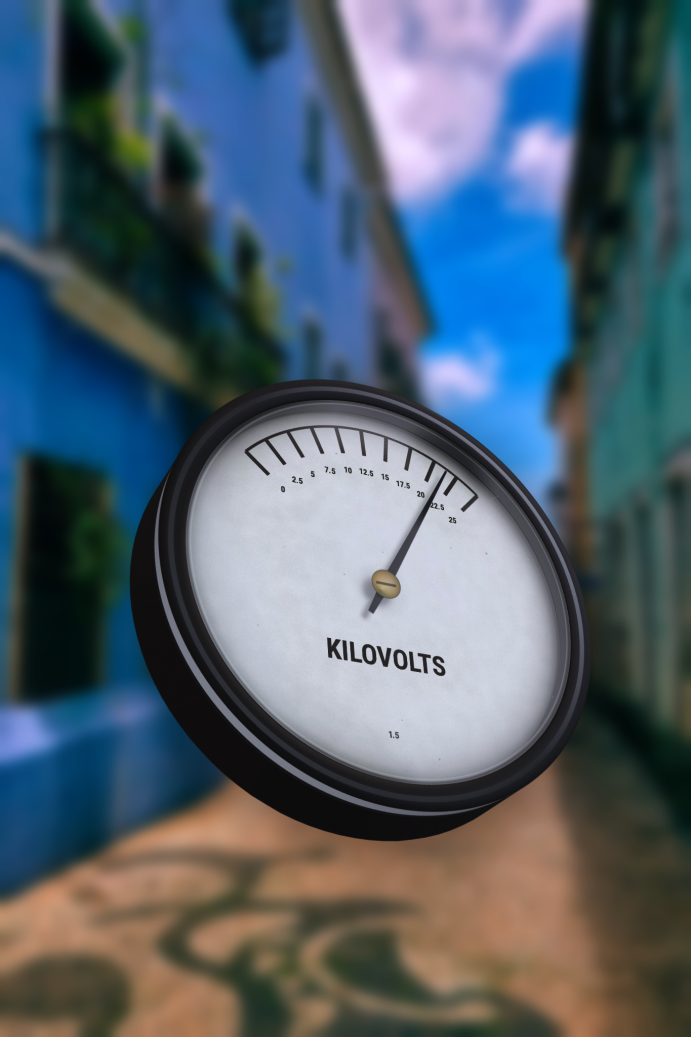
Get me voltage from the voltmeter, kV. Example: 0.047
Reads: 21.25
